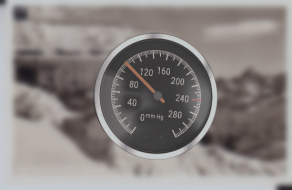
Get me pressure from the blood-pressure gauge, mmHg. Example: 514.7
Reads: 100
